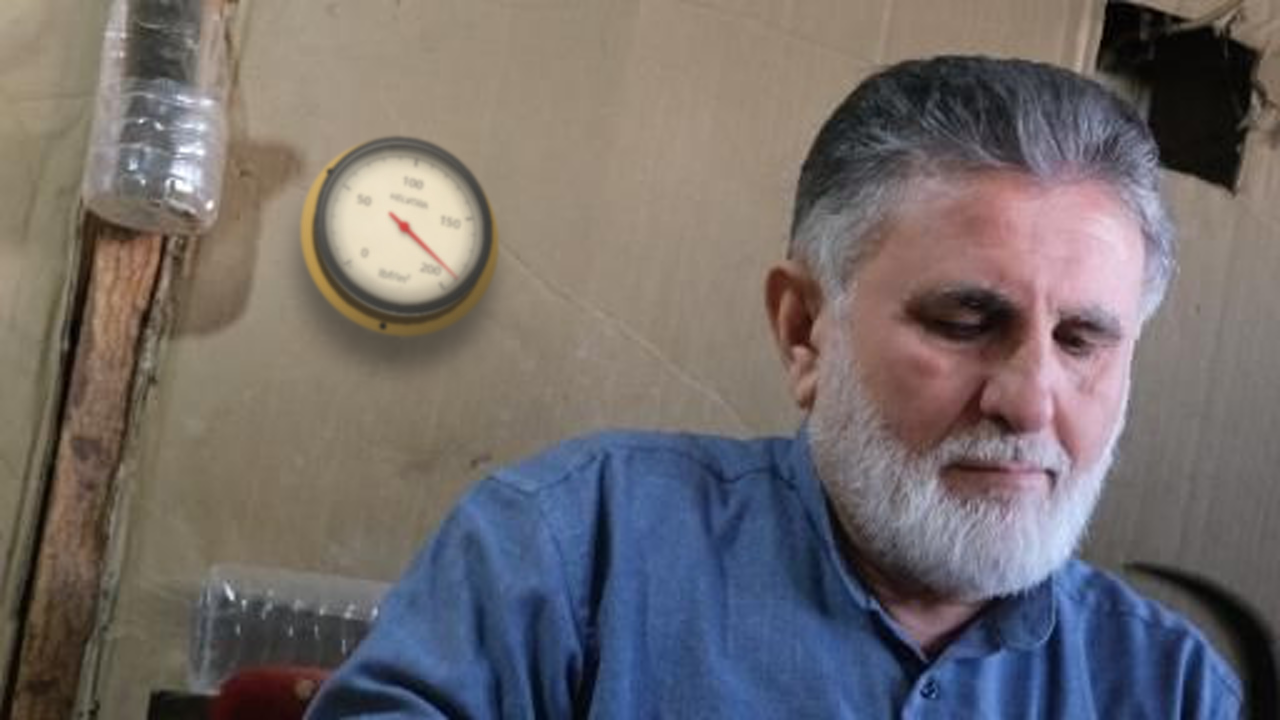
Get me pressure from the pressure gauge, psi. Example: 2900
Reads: 190
